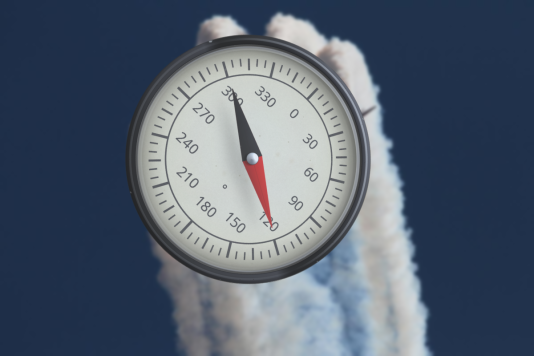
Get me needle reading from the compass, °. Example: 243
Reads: 120
